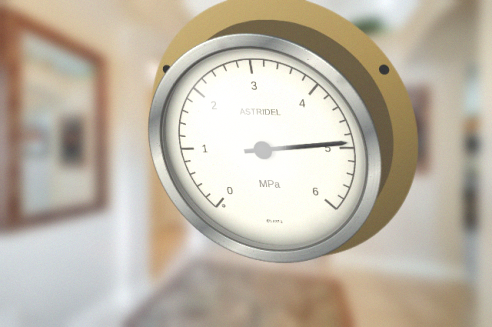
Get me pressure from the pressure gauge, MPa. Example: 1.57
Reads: 4.9
